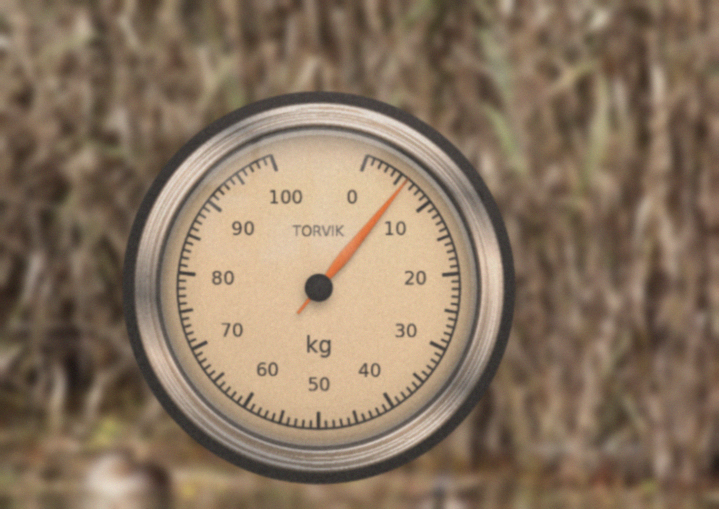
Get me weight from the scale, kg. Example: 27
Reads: 6
